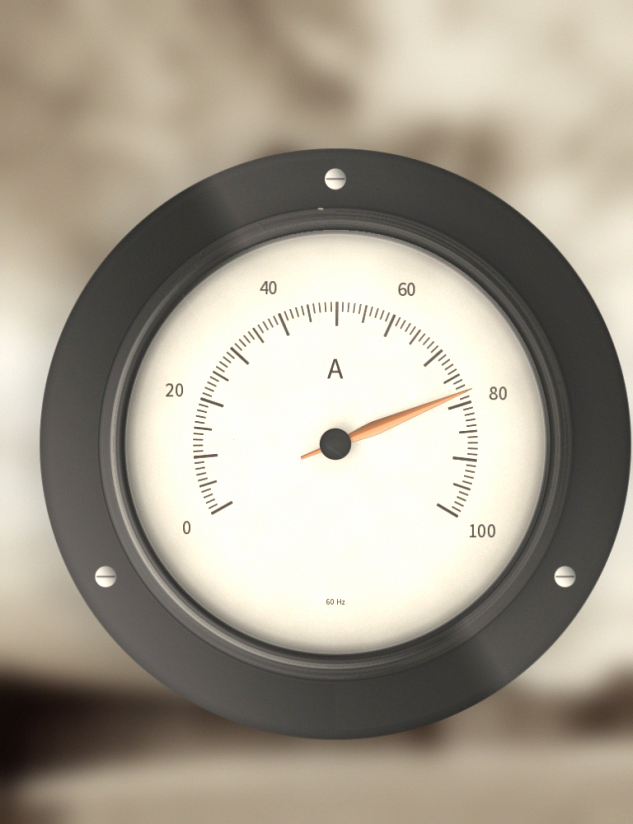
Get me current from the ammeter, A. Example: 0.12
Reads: 78
